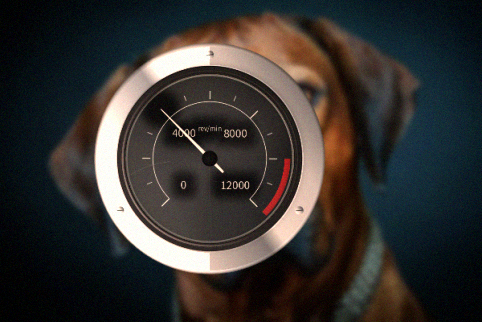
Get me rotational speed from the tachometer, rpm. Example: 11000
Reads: 4000
